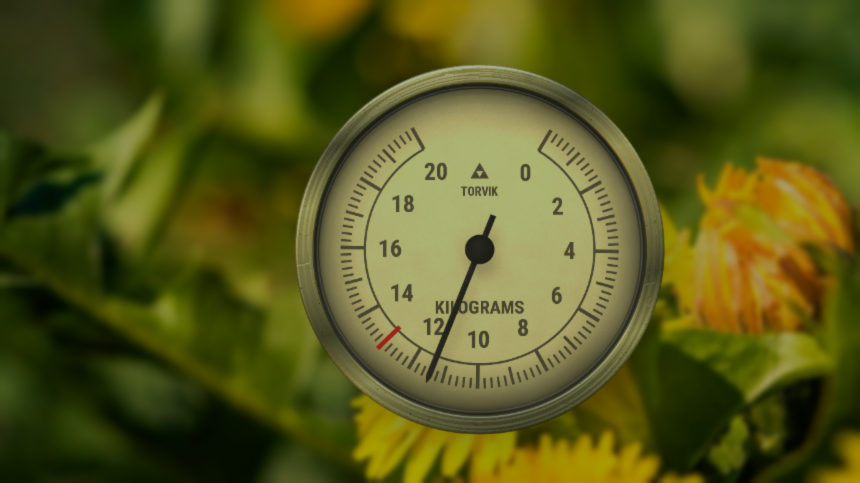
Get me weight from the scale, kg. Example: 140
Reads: 11.4
